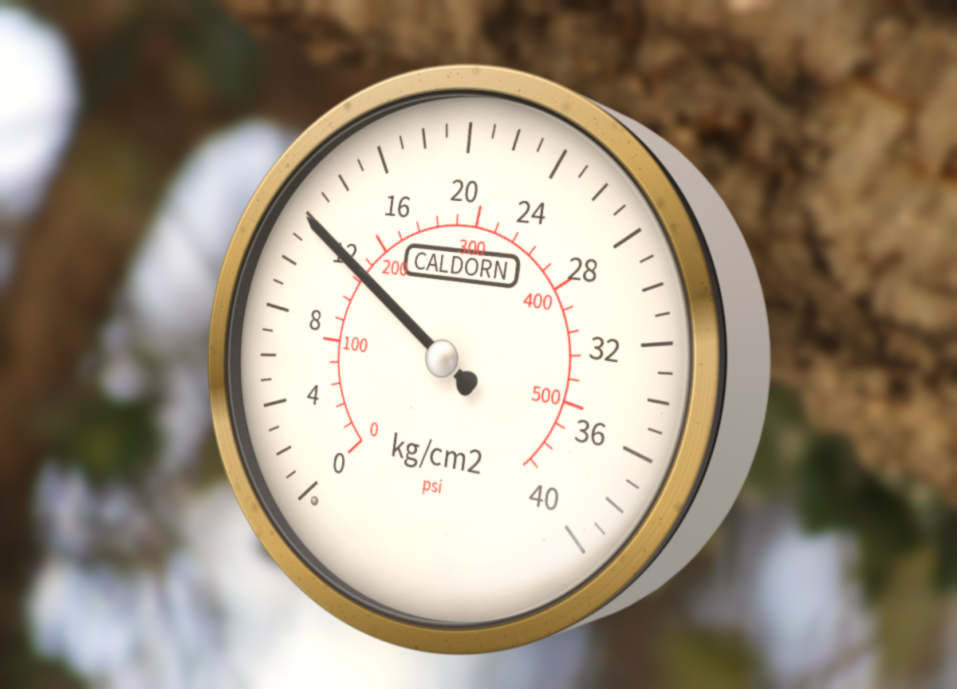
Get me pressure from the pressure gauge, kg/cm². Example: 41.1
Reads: 12
